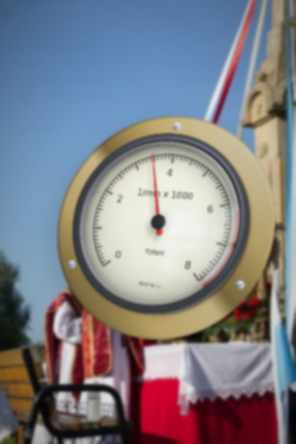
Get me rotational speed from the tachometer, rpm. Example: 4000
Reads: 3500
